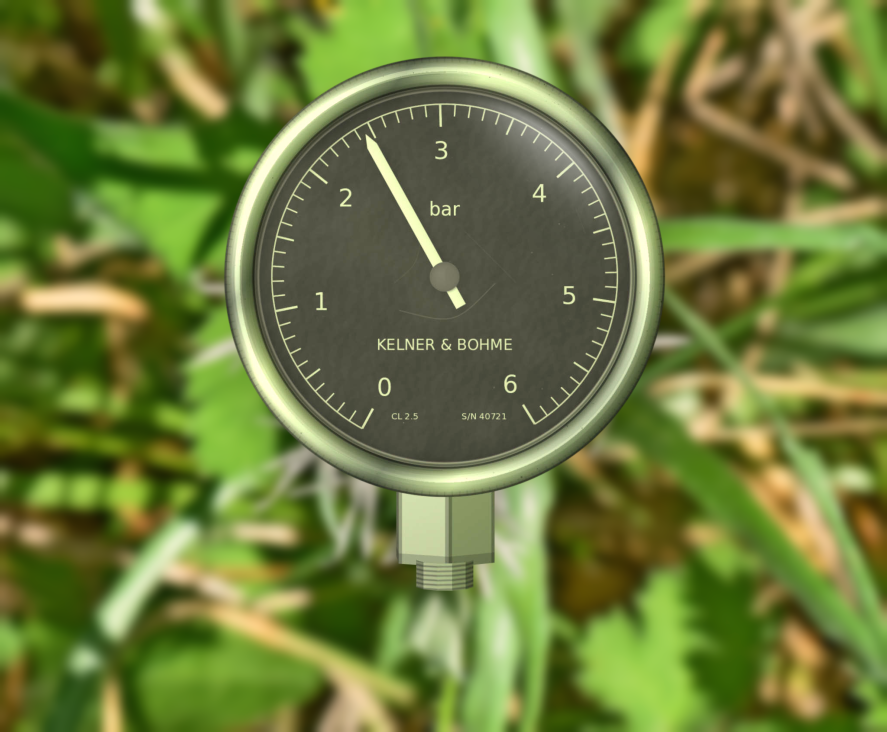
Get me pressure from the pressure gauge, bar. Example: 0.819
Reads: 2.45
